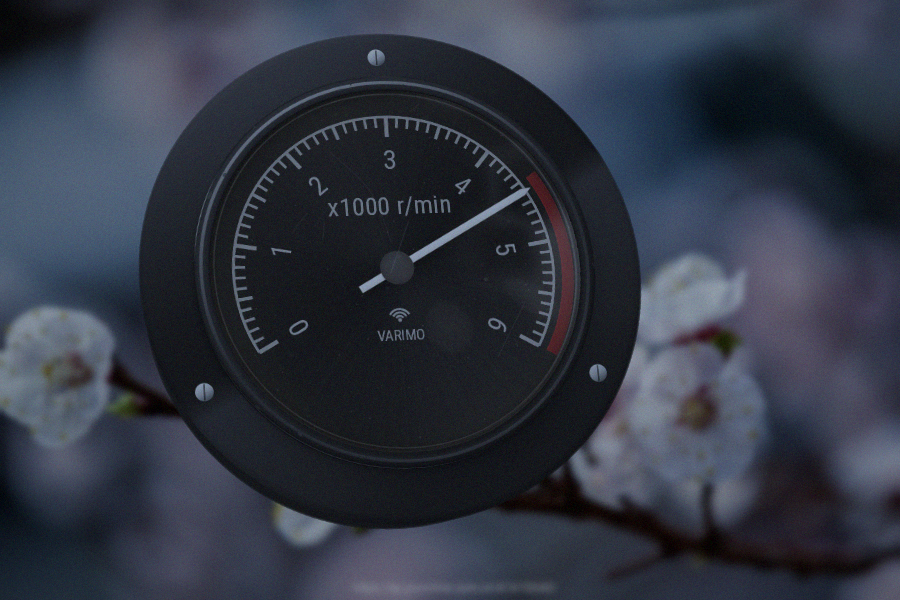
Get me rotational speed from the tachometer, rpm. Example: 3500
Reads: 4500
